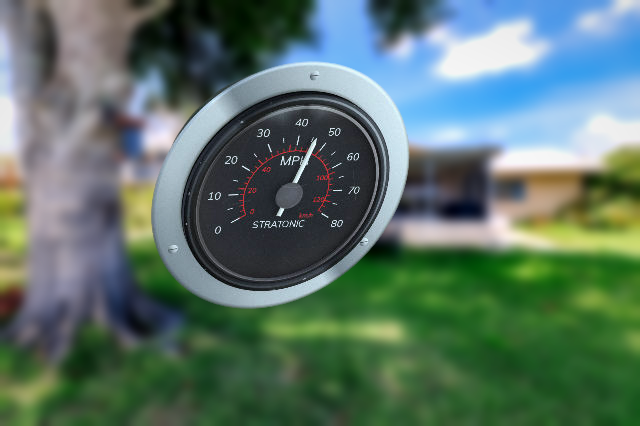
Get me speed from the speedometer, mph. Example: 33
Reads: 45
